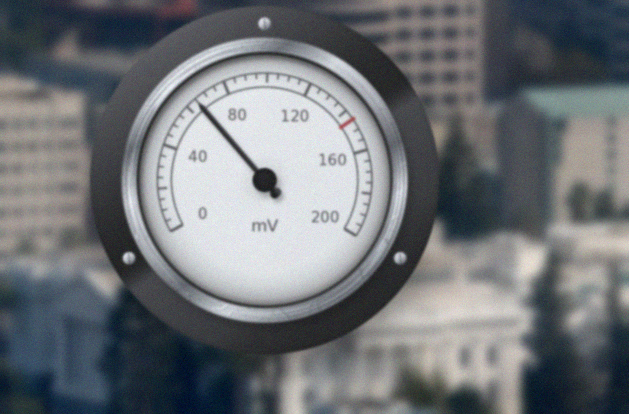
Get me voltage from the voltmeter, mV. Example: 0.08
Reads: 65
